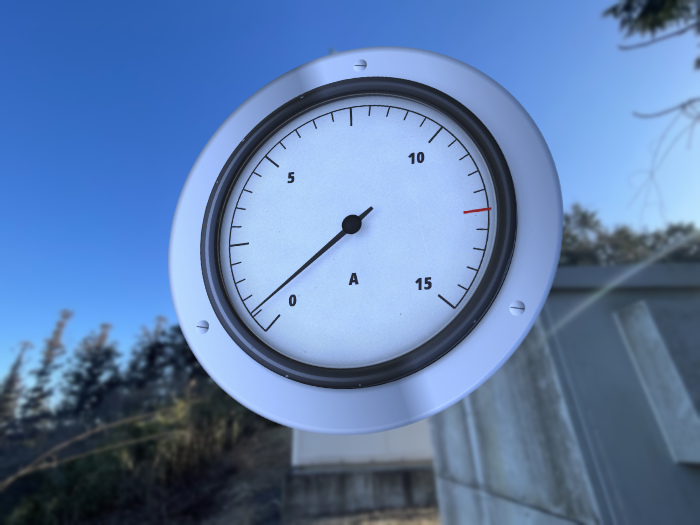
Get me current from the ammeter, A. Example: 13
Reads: 0.5
